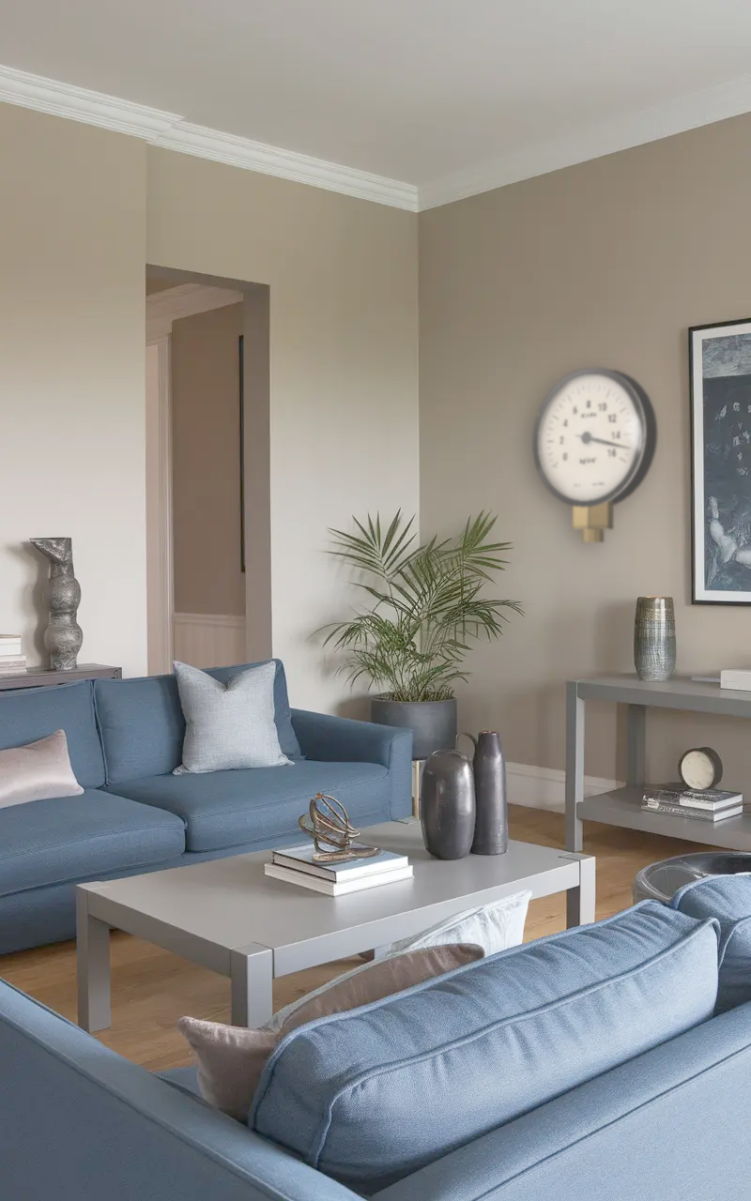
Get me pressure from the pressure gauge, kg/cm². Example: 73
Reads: 15
